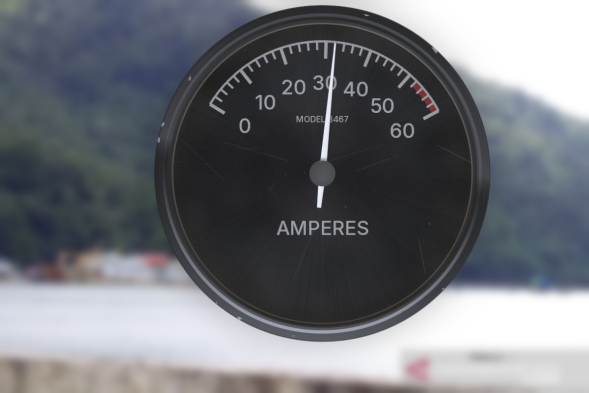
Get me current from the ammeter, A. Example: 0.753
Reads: 32
